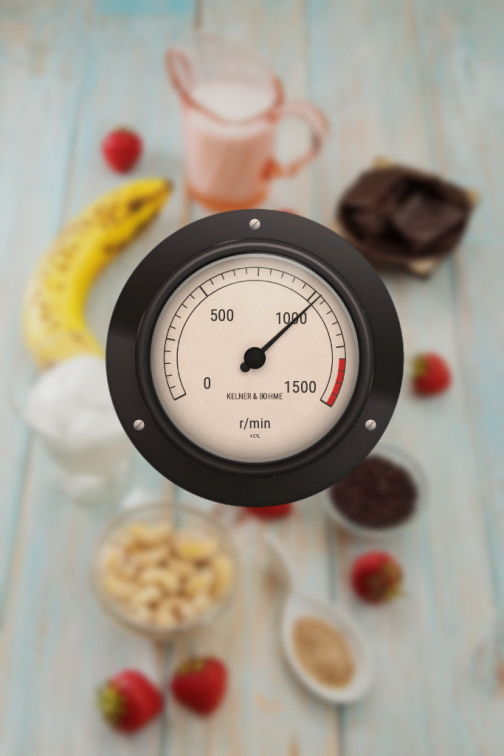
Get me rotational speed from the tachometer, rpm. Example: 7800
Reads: 1025
